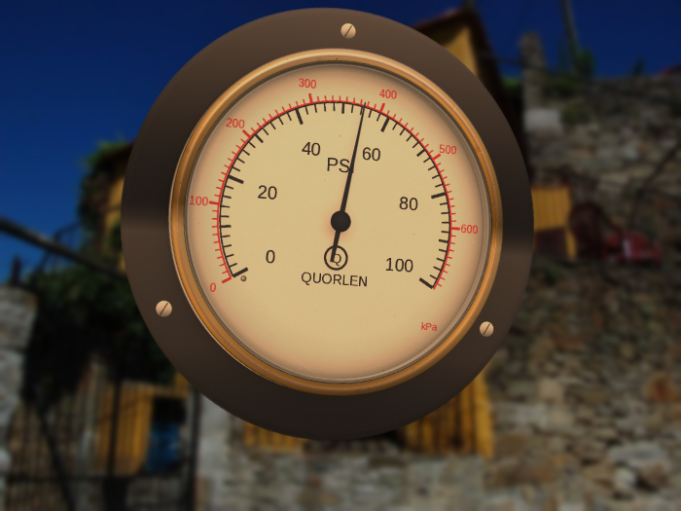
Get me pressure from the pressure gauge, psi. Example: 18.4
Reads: 54
